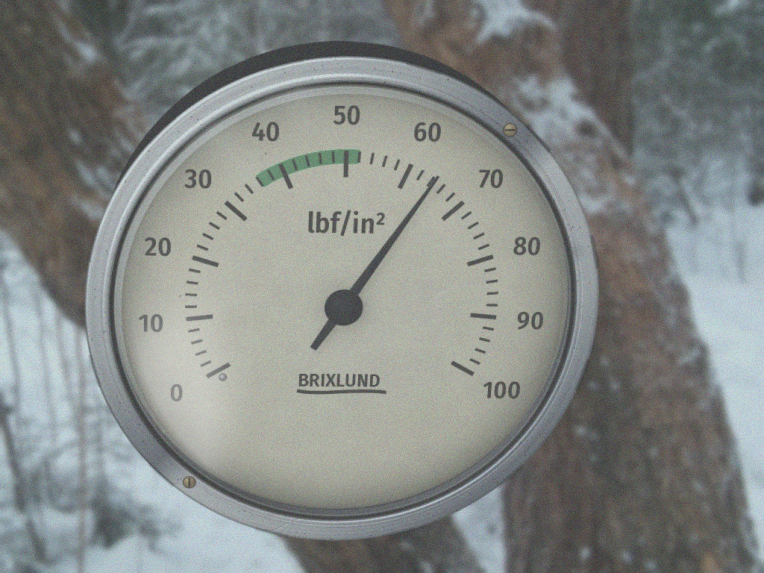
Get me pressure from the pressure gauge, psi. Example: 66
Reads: 64
